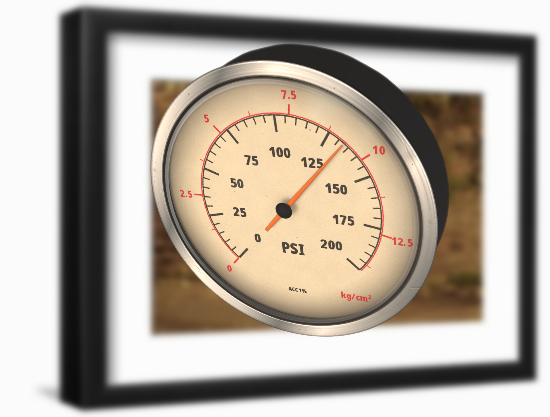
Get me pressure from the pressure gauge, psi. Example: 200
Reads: 132.5
